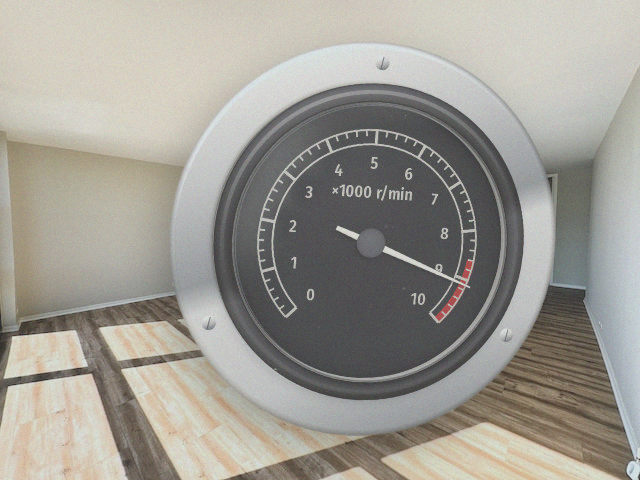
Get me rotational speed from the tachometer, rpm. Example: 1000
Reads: 9100
